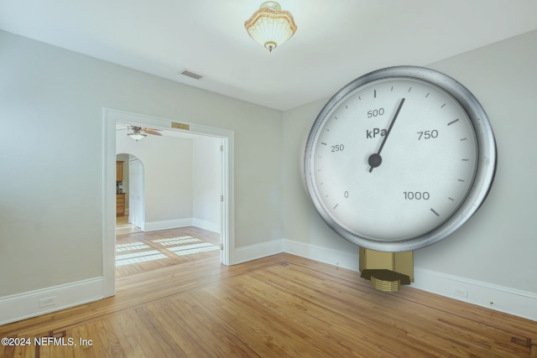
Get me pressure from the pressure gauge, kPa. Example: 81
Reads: 600
